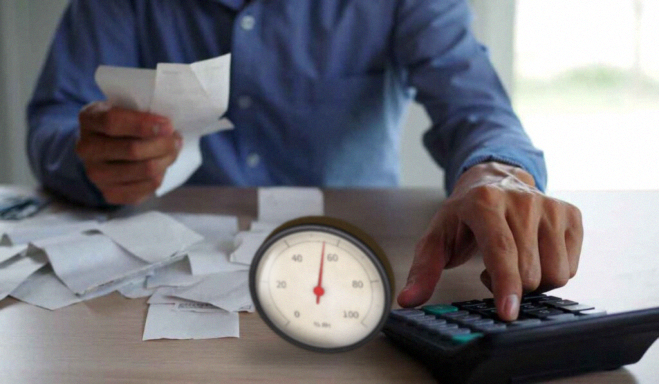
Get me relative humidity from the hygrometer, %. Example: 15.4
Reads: 55
